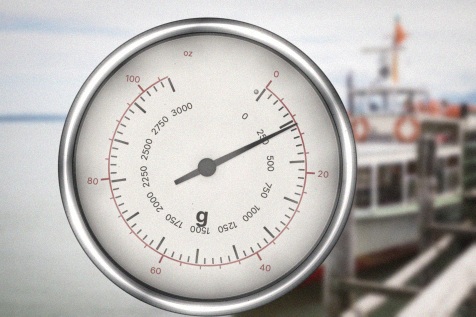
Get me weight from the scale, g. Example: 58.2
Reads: 275
